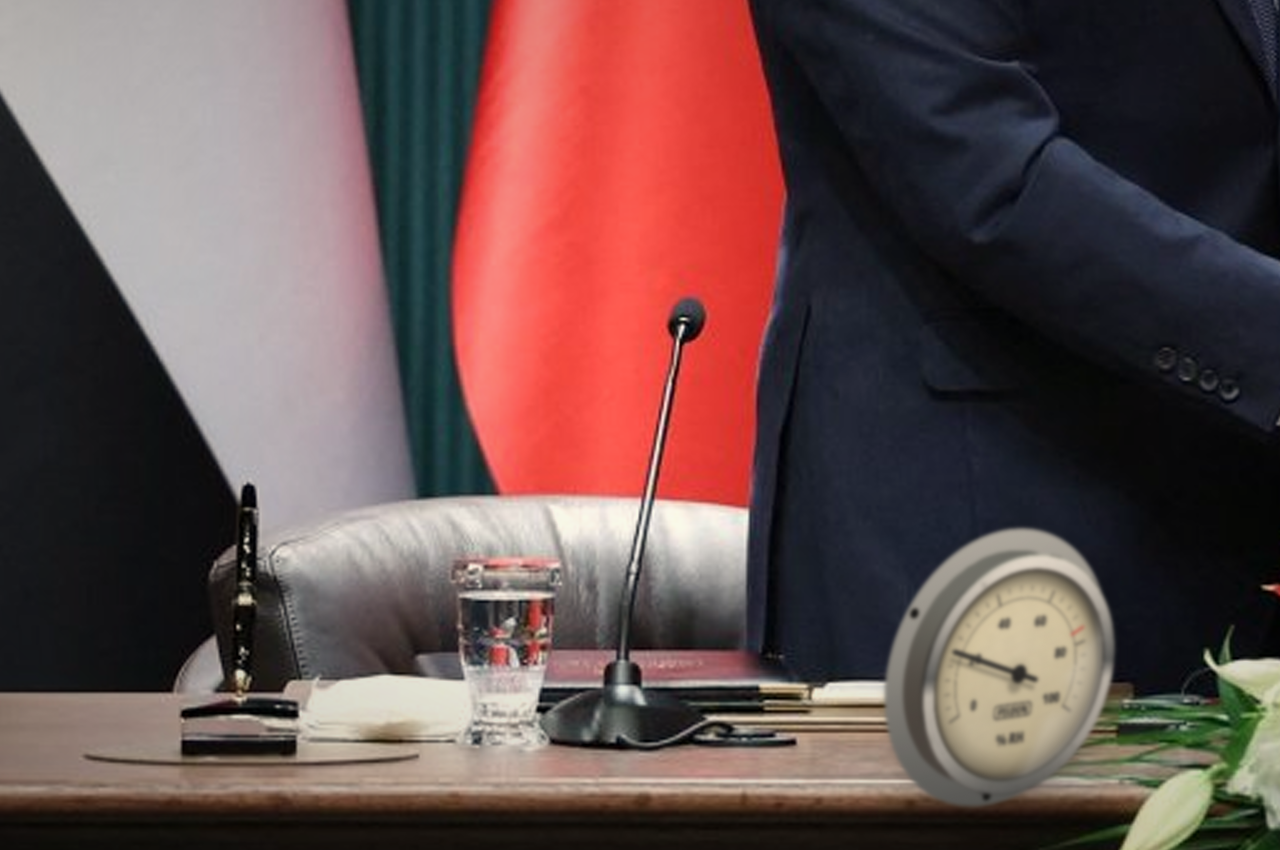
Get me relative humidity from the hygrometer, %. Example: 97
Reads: 20
